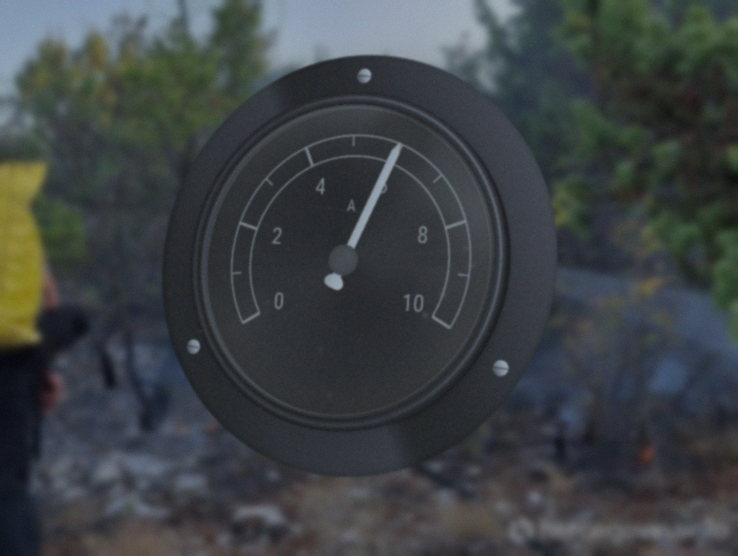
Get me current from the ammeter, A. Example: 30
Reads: 6
